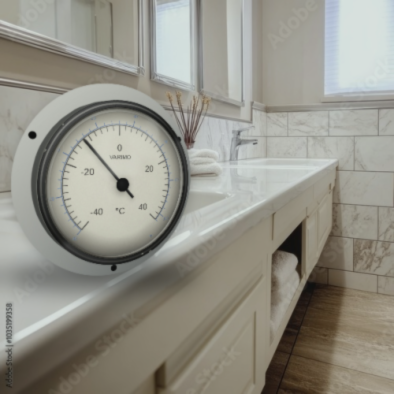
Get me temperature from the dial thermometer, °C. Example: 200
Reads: -12
